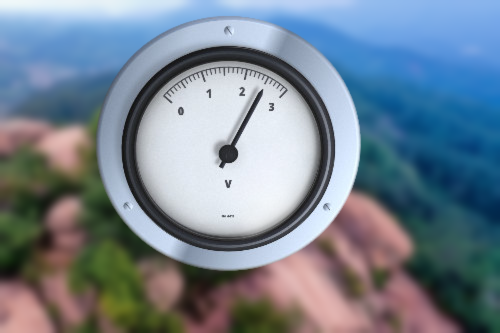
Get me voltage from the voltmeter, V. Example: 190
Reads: 2.5
